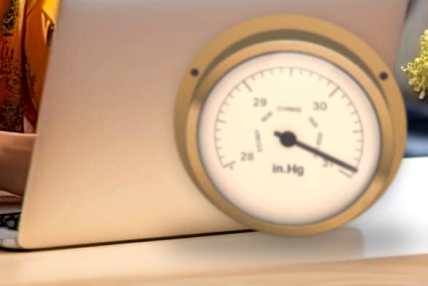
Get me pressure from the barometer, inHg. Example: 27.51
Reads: 30.9
